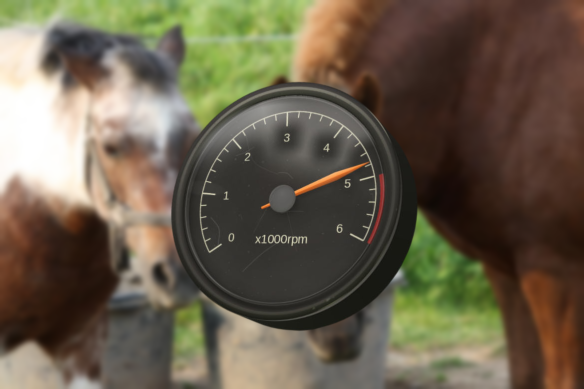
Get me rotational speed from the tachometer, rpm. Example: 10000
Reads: 4800
